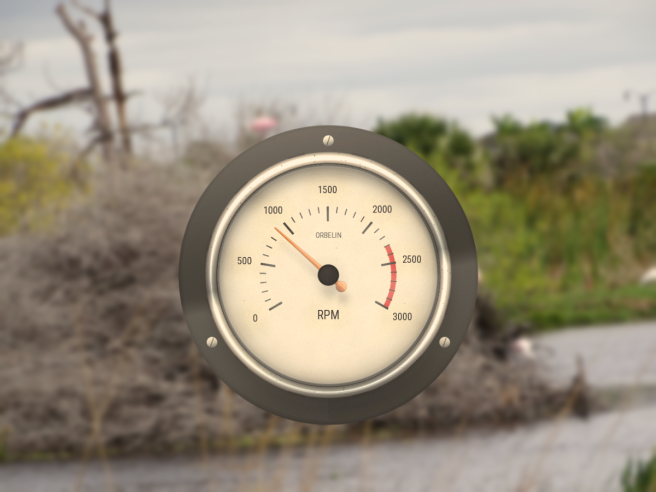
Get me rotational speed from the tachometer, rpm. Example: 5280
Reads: 900
